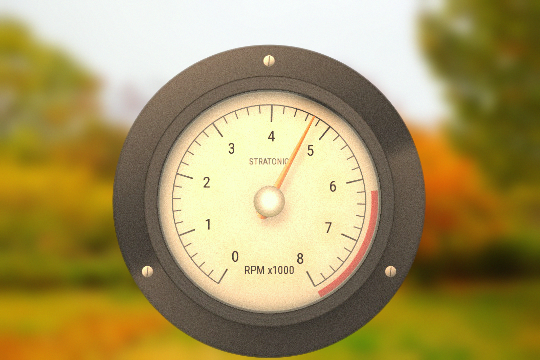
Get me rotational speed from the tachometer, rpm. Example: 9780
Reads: 4700
